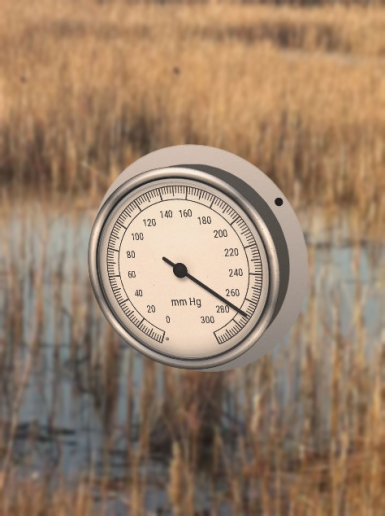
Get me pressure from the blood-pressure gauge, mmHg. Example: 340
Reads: 270
